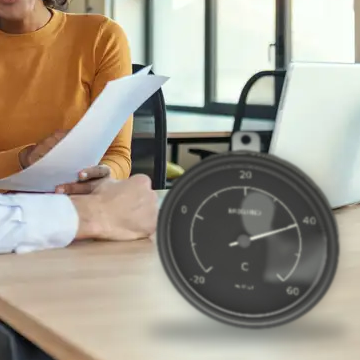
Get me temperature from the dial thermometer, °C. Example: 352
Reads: 40
